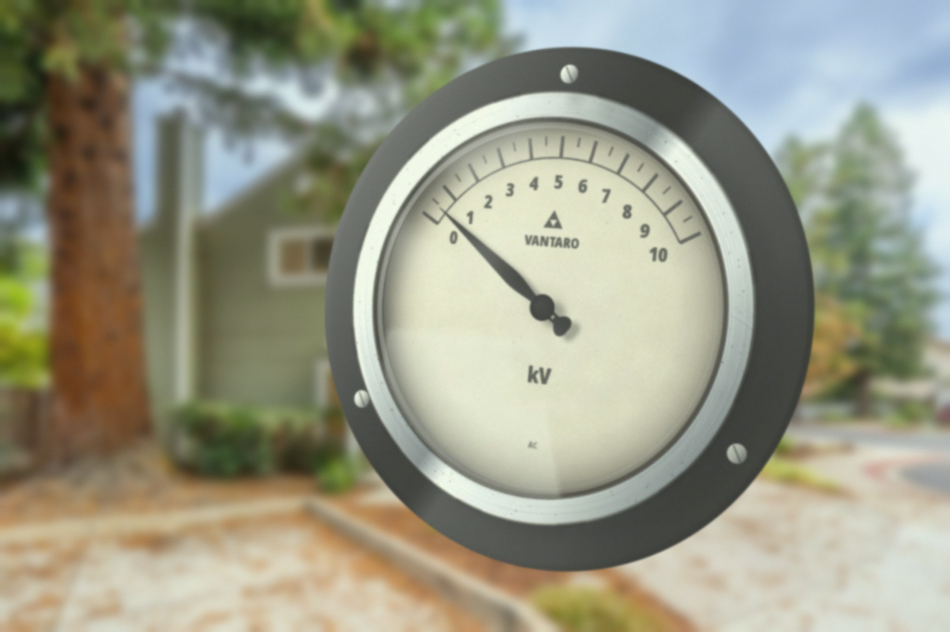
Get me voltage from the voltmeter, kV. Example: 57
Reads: 0.5
